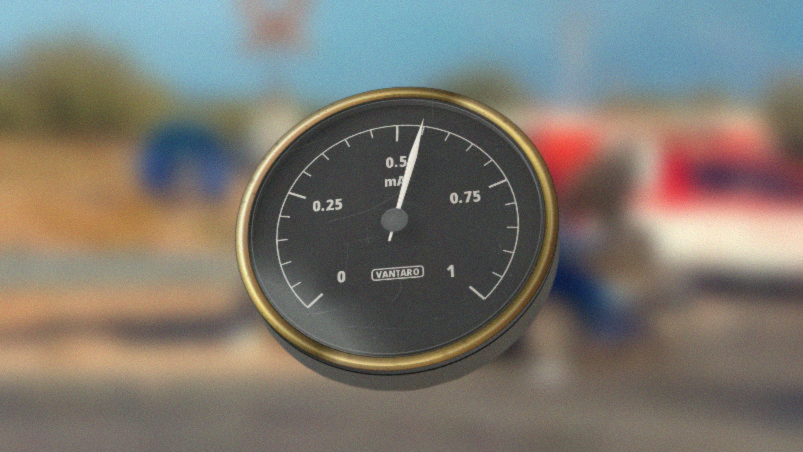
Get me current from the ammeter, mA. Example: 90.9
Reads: 0.55
